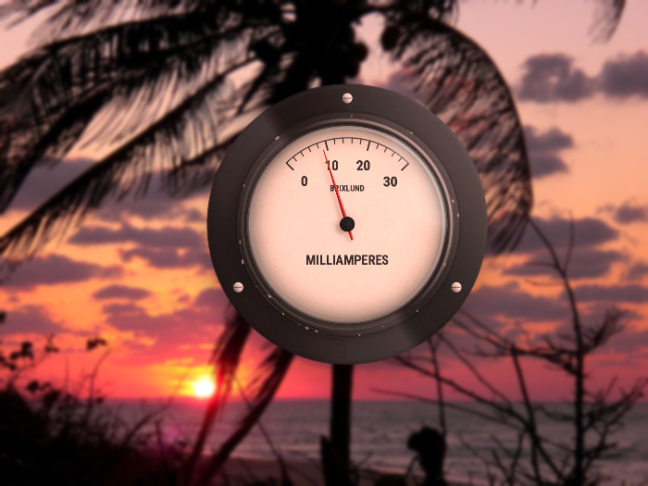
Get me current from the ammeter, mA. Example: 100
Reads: 9
